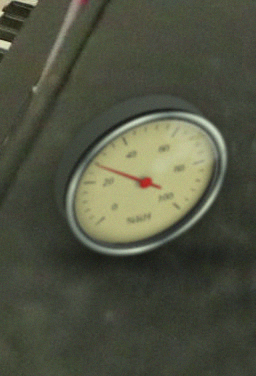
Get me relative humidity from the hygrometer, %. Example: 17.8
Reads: 28
